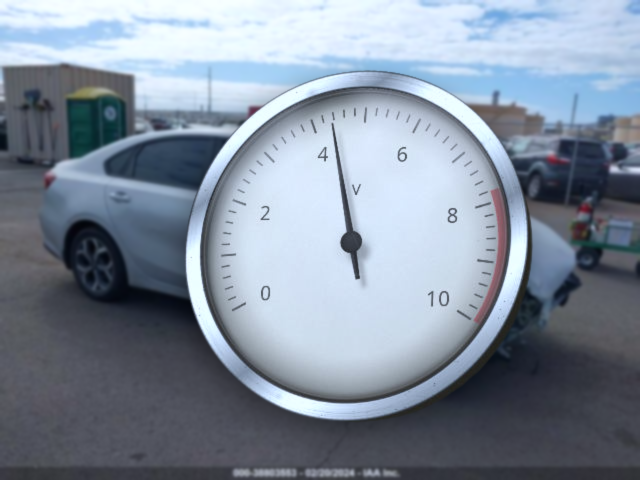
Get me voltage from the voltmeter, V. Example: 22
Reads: 4.4
